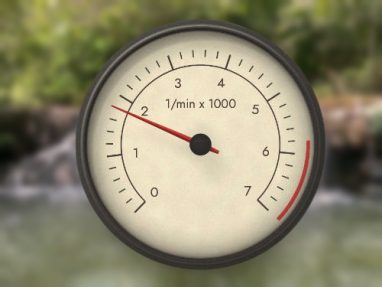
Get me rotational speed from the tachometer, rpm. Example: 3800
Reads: 1800
